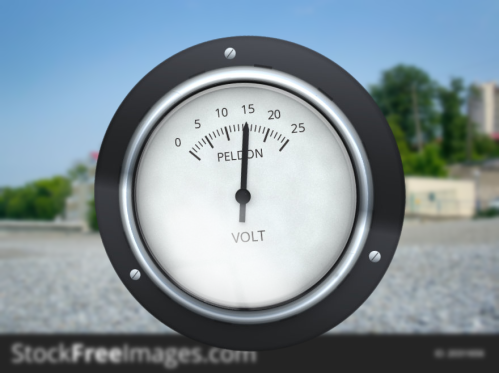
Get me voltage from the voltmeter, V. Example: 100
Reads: 15
